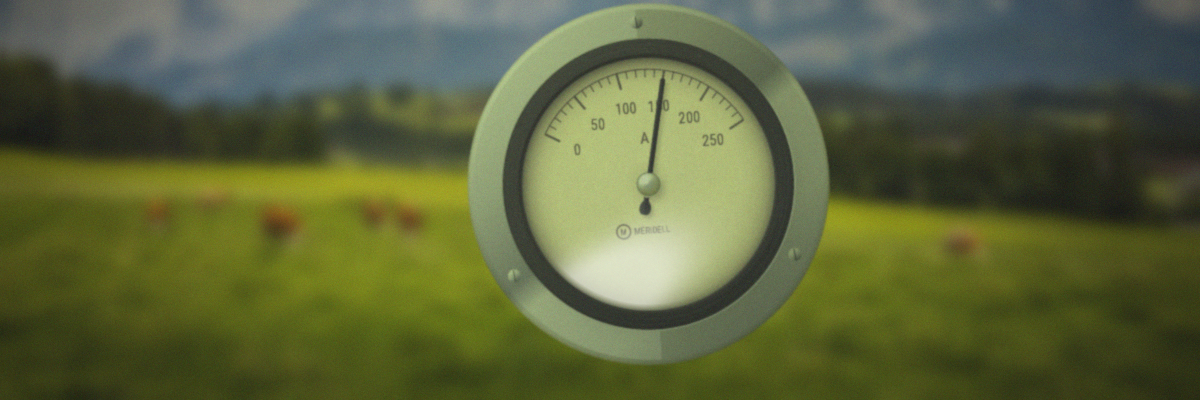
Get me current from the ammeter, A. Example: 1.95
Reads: 150
